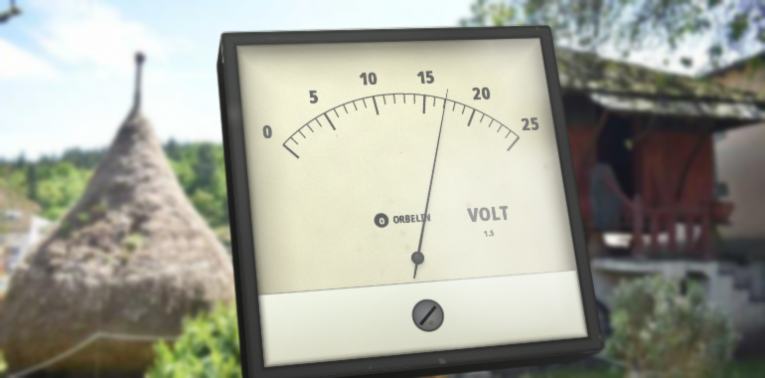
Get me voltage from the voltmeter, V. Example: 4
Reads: 17
